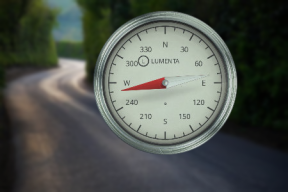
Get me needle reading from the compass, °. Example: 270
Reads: 260
